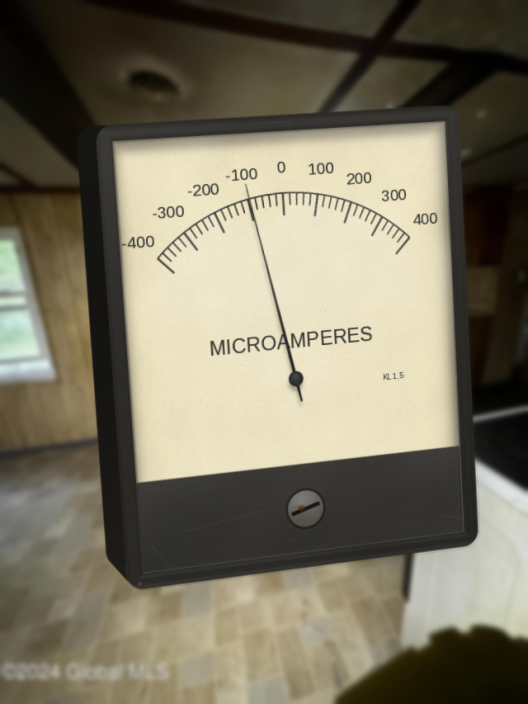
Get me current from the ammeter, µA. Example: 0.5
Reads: -100
